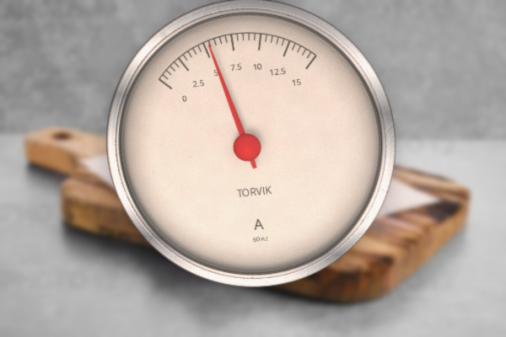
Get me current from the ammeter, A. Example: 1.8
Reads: 5.5
